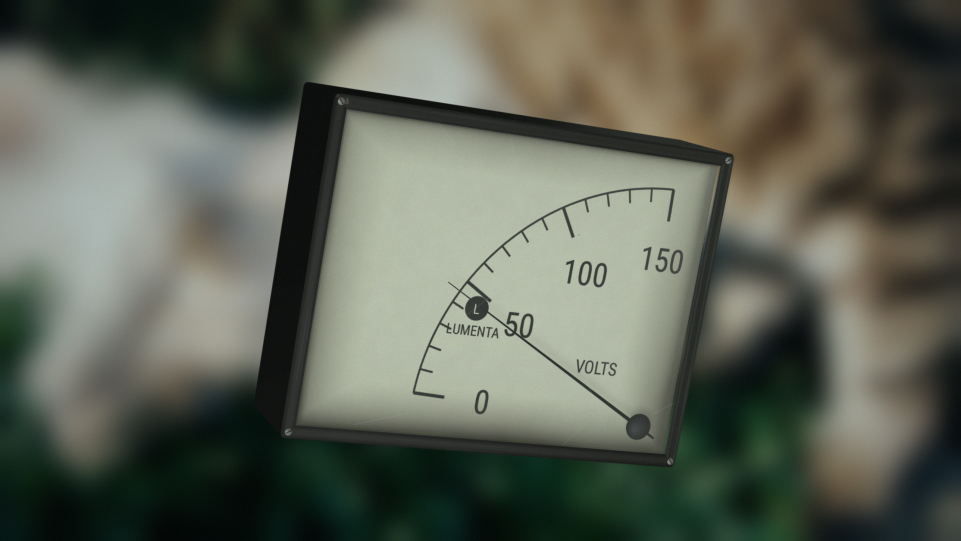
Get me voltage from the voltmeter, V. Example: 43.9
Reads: 45
